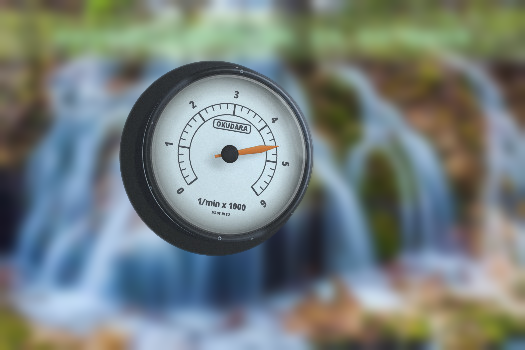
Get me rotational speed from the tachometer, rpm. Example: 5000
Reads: 4600
